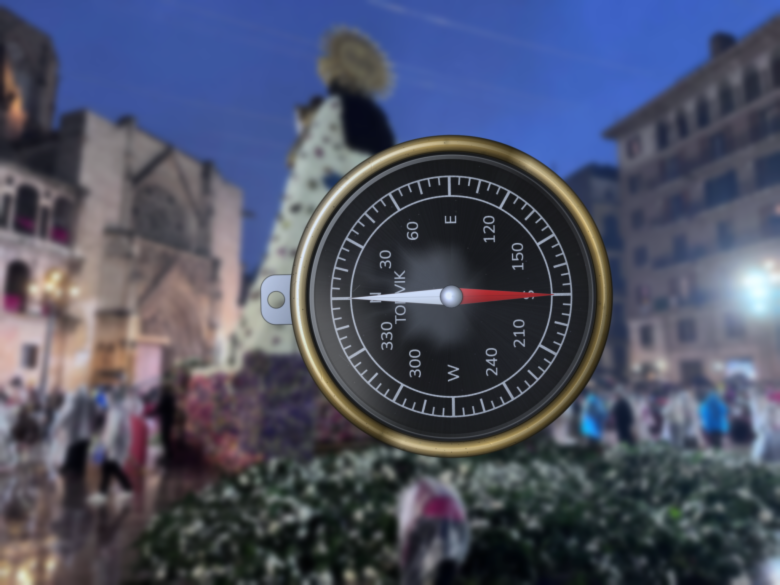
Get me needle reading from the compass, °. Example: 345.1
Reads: 180
